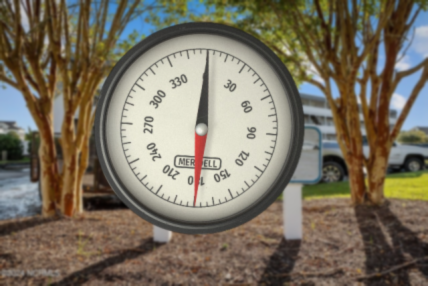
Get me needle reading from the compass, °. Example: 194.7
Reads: 180
